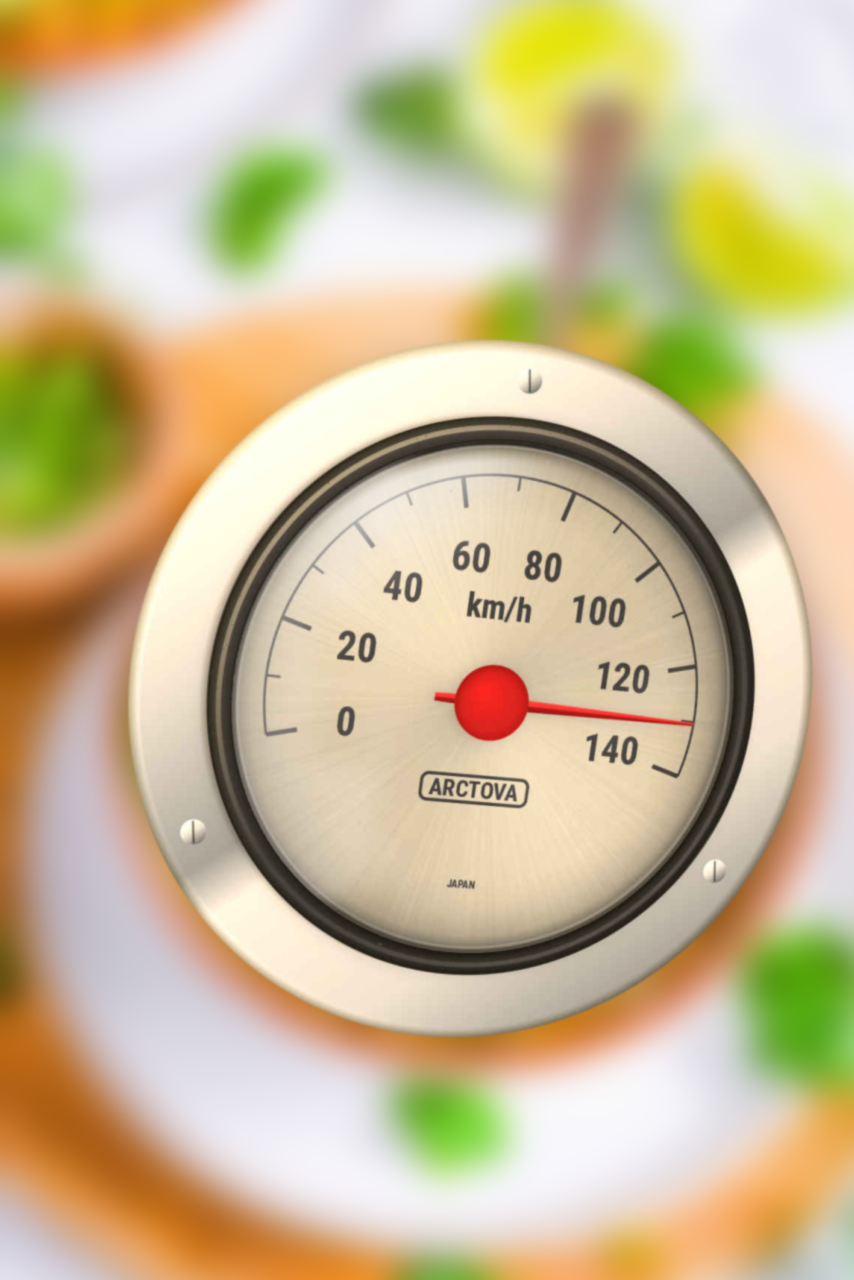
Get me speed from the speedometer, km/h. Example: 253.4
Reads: 130
